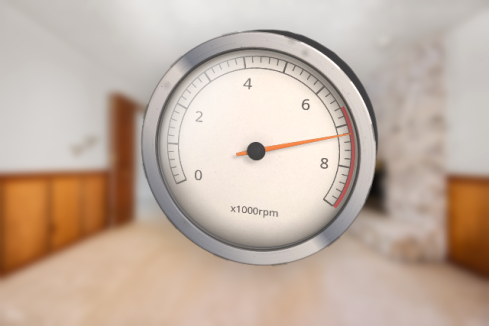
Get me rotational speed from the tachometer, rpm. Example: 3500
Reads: 7200
